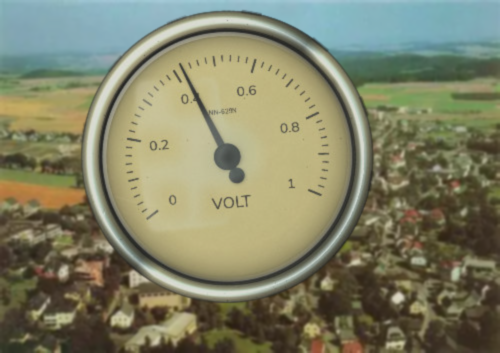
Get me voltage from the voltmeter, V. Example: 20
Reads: 0.42
